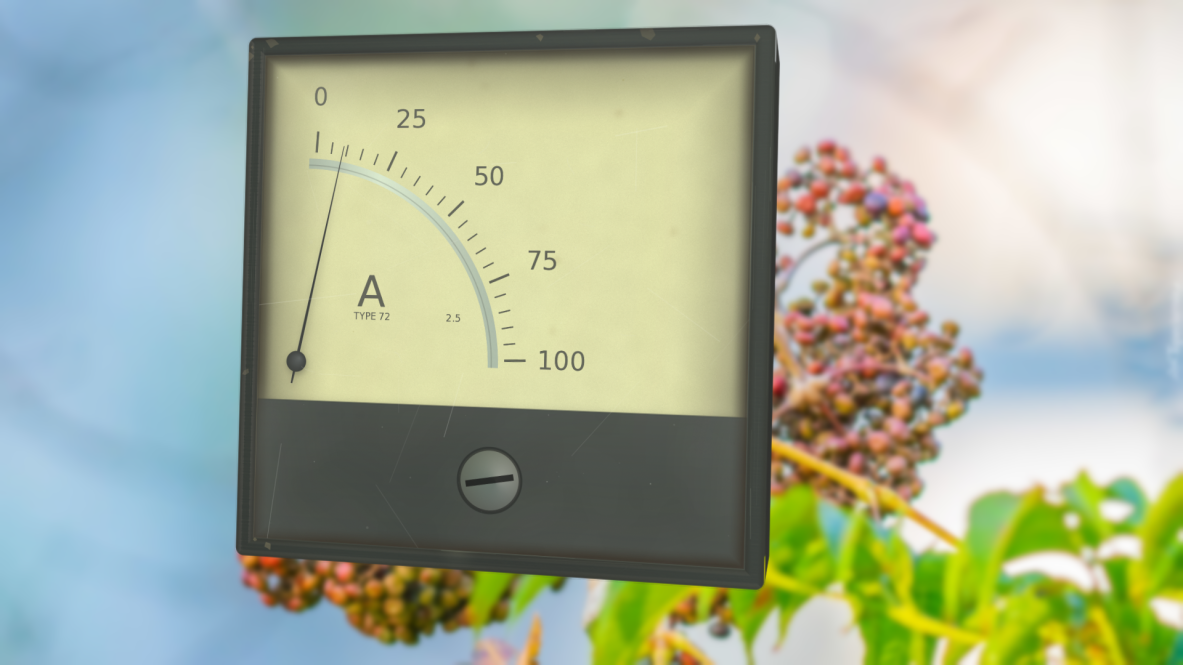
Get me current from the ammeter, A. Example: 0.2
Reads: 10
